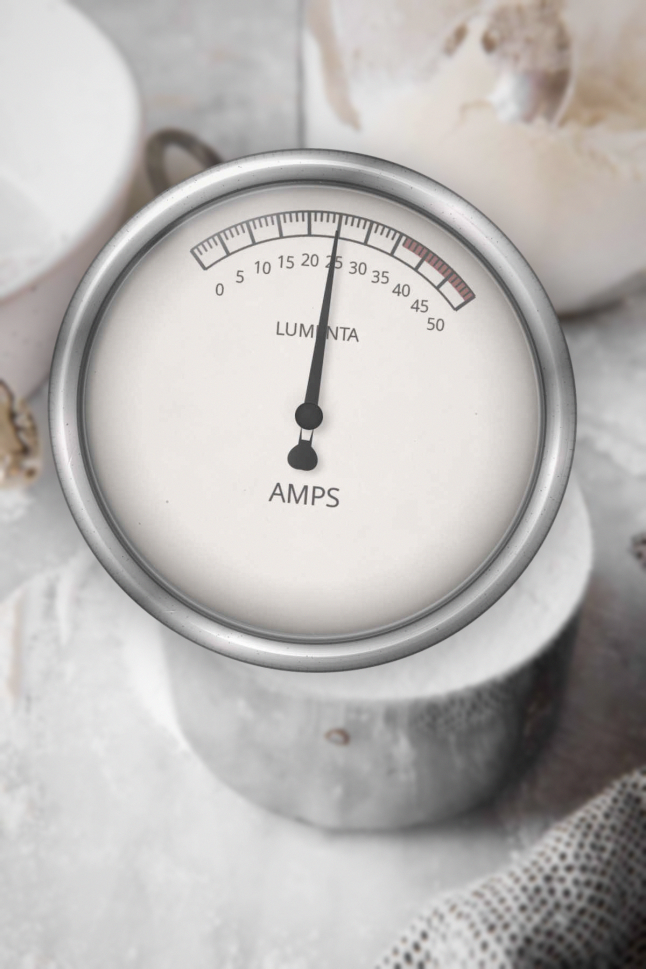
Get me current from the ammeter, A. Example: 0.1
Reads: 25
